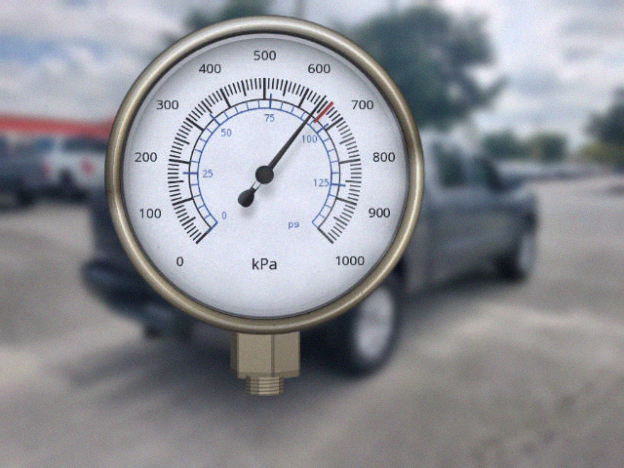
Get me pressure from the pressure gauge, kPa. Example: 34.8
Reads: 640
